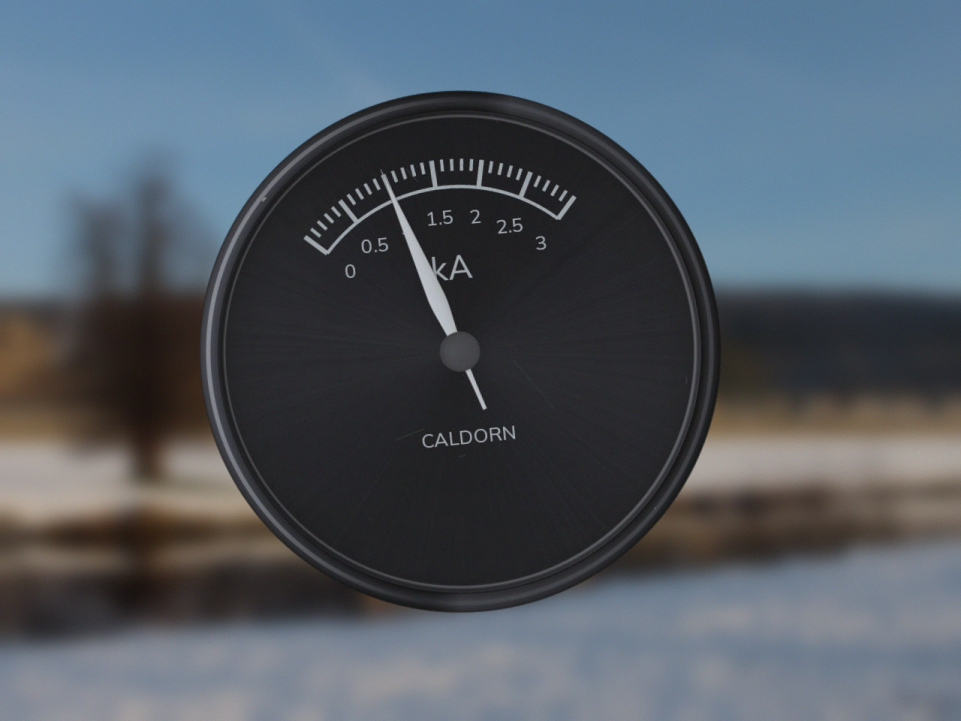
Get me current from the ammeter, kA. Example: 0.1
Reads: 1
